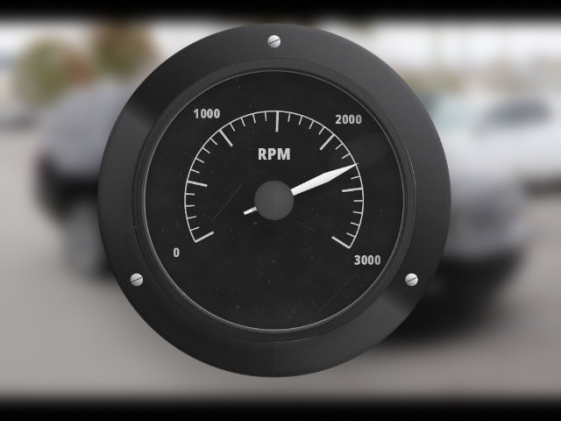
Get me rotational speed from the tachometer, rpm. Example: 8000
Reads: 2300
